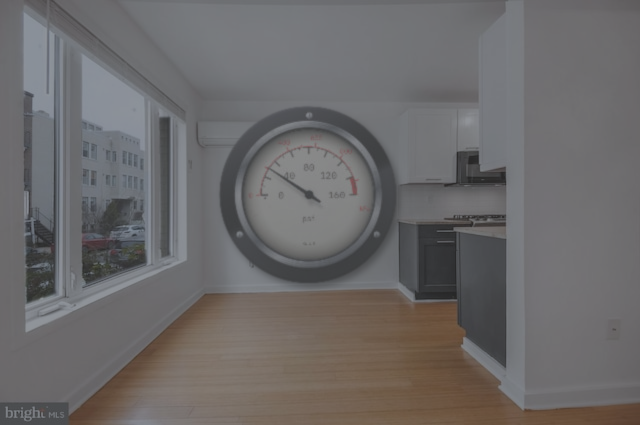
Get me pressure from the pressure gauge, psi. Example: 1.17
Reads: 30
